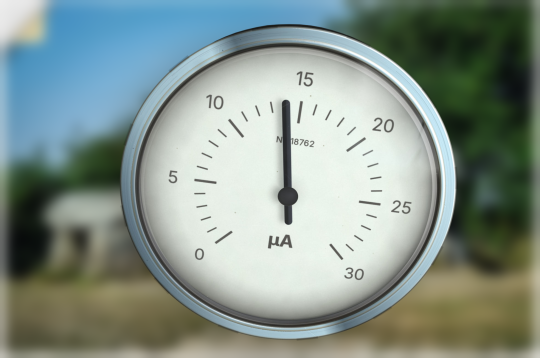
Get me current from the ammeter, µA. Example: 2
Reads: 14
